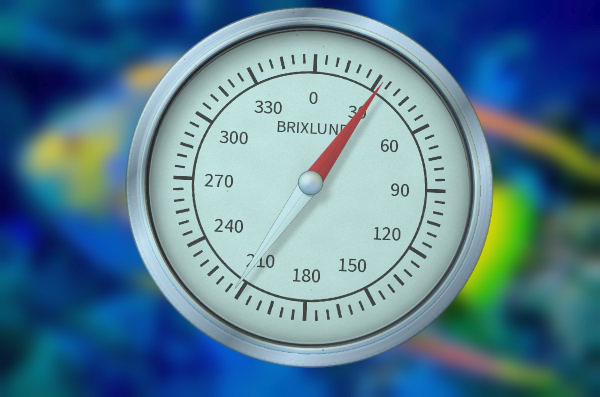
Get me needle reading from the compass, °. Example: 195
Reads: 32.5
